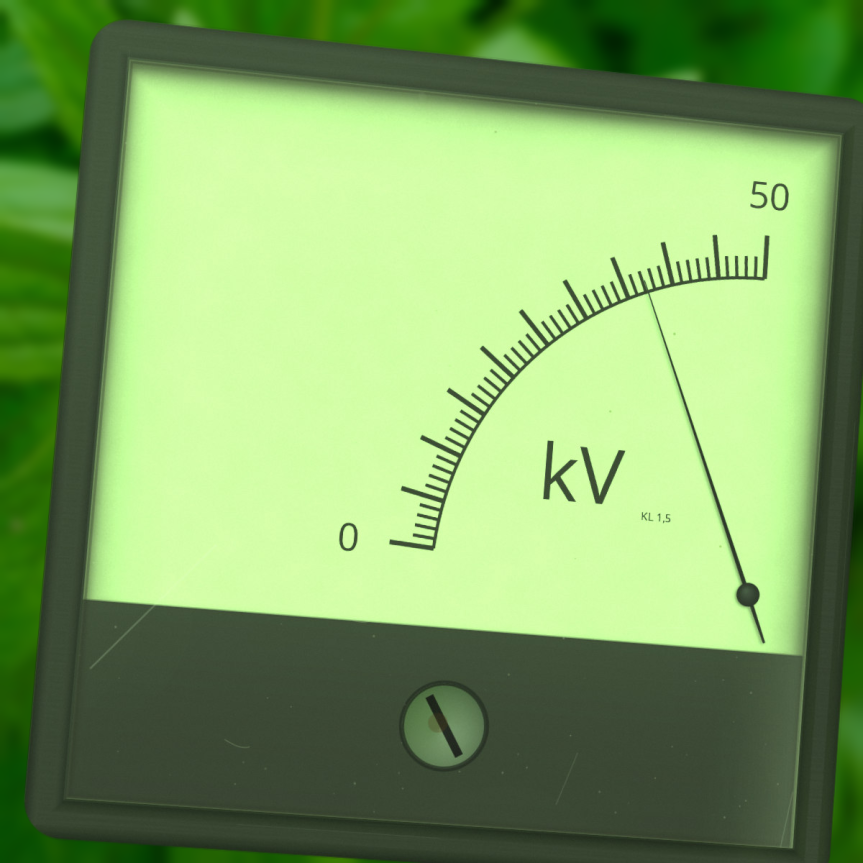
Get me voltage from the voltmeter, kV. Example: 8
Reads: 37
